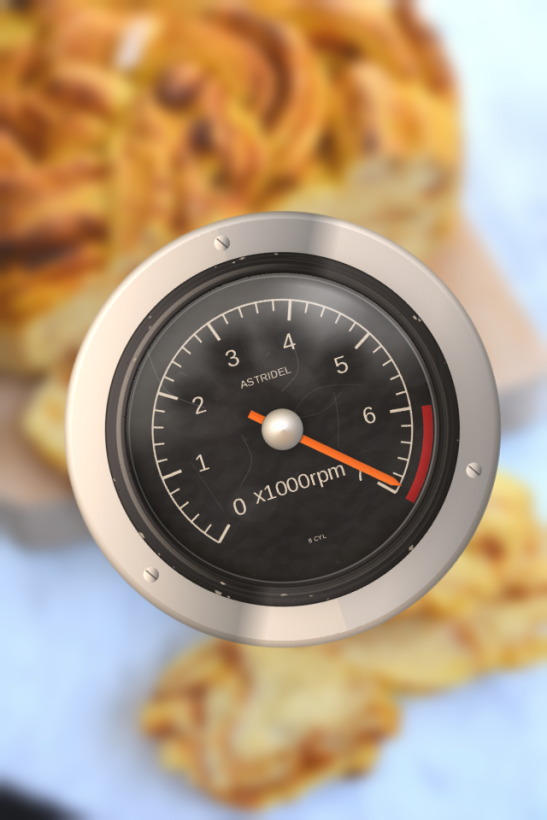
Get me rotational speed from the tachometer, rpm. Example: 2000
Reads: 6900
